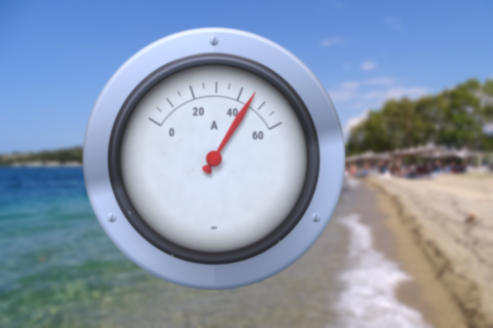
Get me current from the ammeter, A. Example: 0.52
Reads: 45
